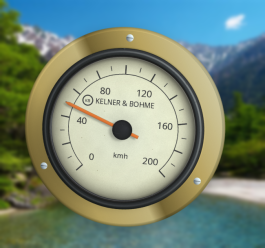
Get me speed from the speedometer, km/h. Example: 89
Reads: 50
